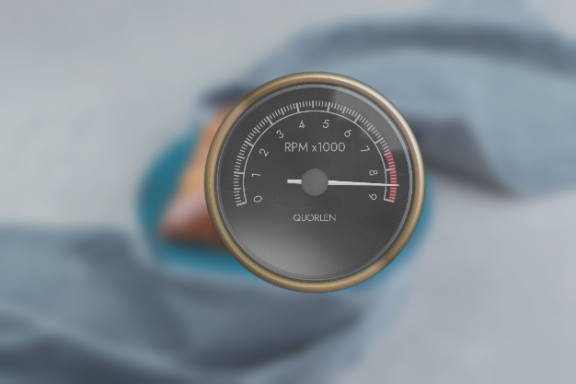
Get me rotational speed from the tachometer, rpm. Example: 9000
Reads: 8500
